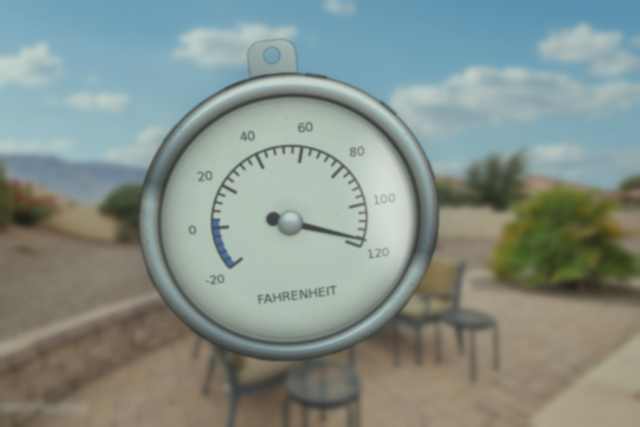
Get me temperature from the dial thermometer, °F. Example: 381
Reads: 116
